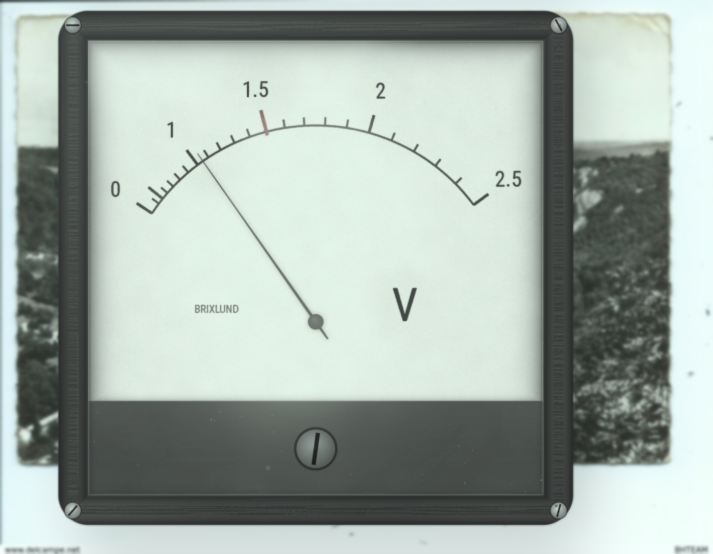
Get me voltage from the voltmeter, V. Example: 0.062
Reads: 1.05
